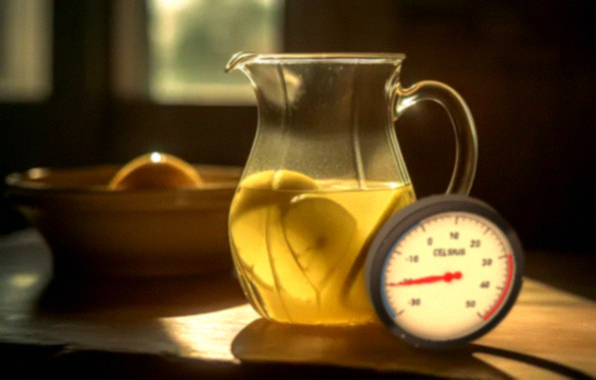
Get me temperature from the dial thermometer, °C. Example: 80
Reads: -20
